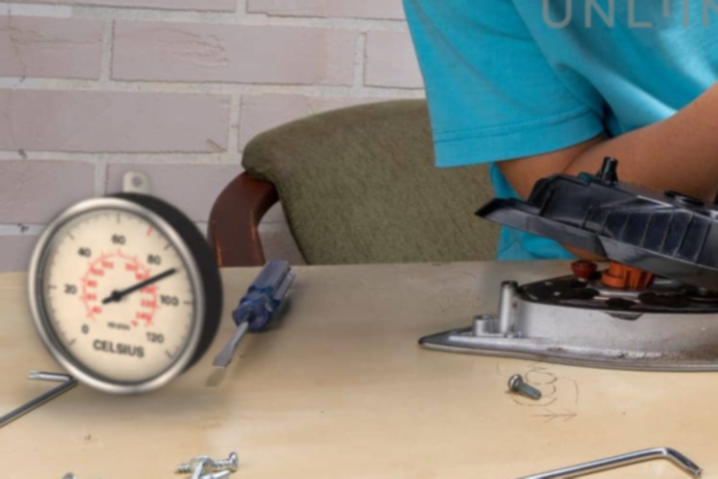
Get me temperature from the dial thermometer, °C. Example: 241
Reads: 88
